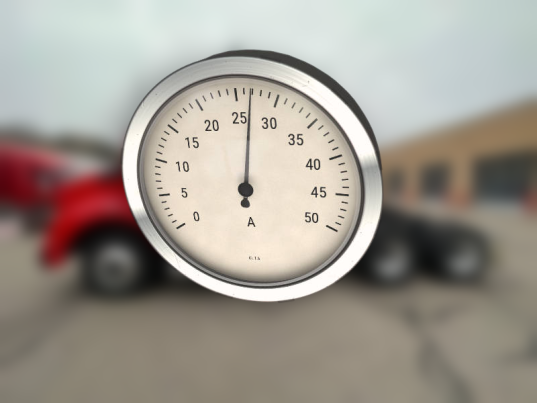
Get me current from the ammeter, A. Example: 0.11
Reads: 27
